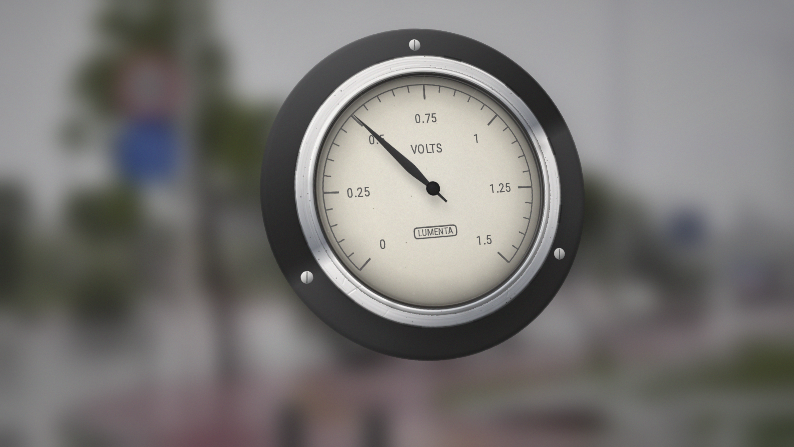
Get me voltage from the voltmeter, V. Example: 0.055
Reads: 0.5
